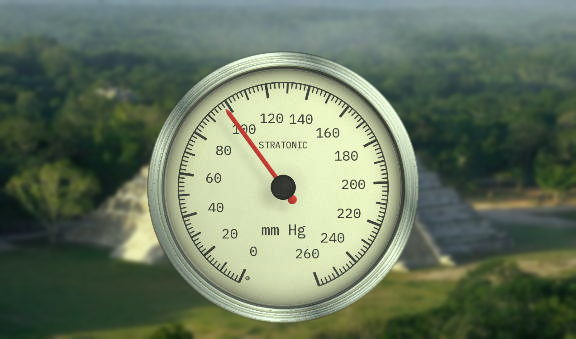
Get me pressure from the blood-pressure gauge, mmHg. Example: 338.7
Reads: 98
